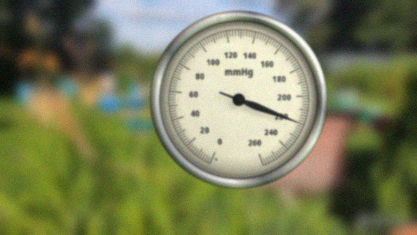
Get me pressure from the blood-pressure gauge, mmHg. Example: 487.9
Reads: 220
